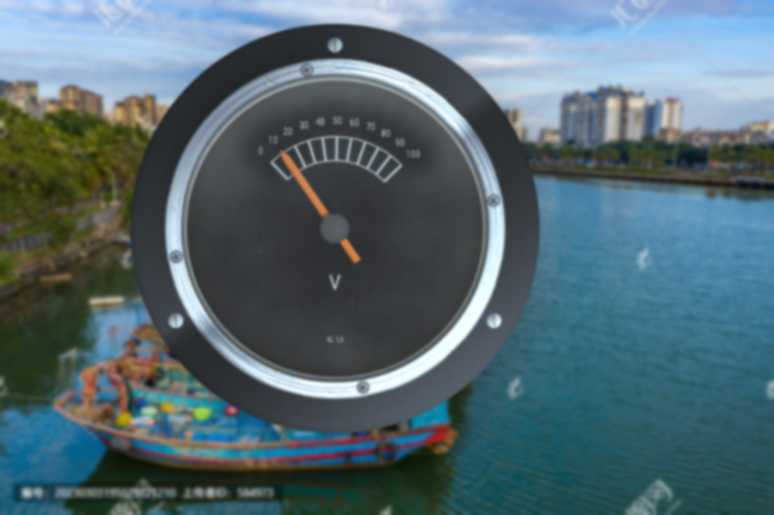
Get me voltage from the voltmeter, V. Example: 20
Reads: 10
